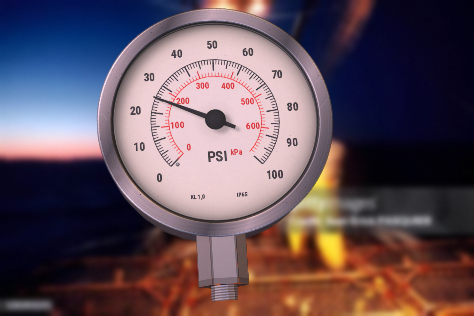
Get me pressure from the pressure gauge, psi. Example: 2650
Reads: 25
